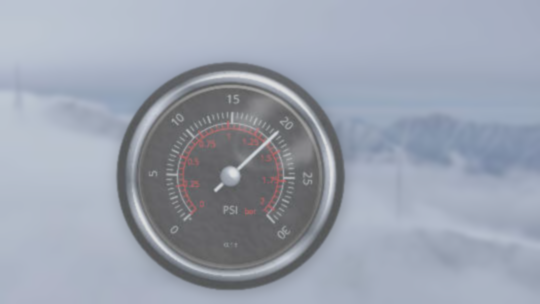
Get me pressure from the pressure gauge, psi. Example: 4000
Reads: 20
